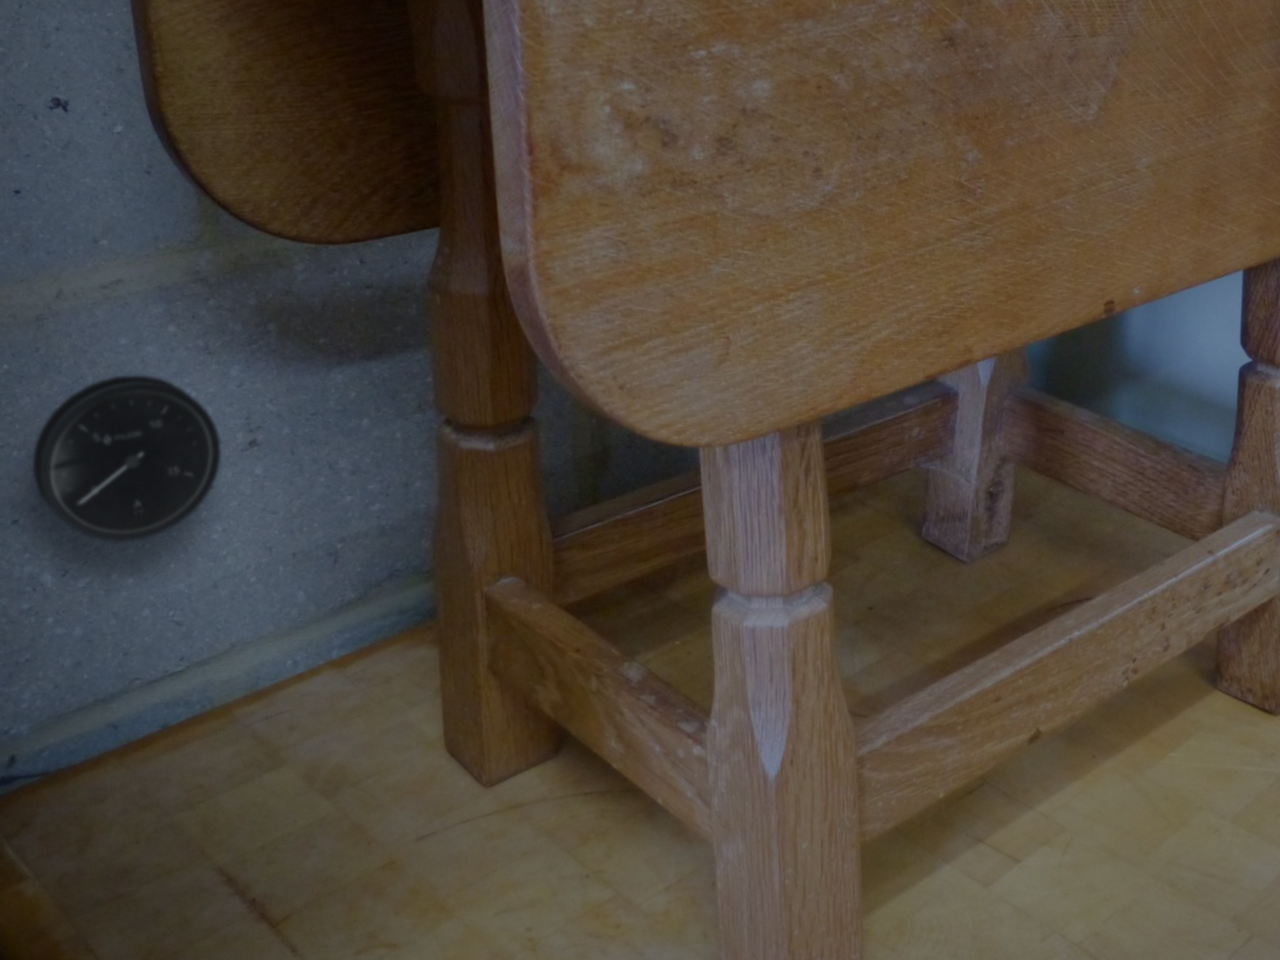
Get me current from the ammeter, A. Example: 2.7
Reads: 0
